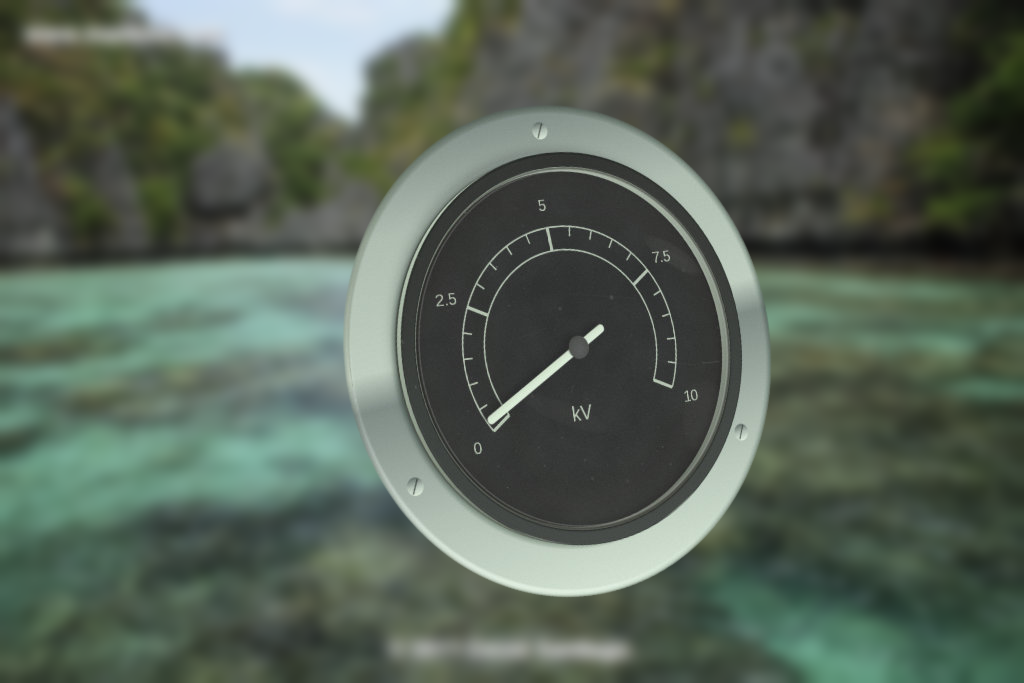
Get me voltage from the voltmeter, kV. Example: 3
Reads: 0.25
